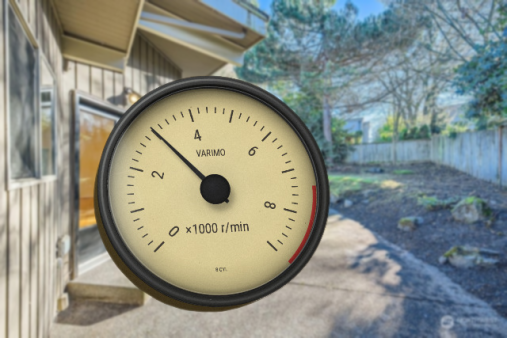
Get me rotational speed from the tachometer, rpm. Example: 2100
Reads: 3000
